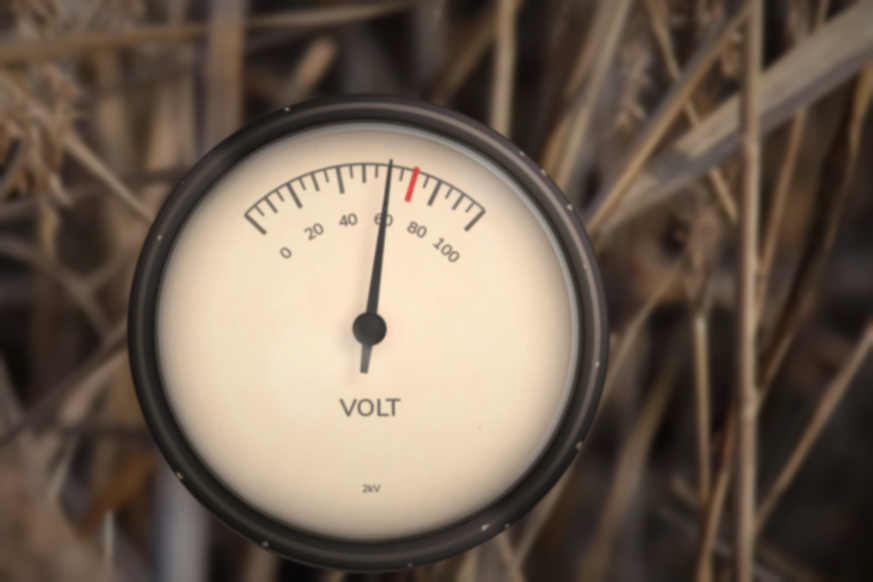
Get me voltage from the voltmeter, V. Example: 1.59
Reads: 60
